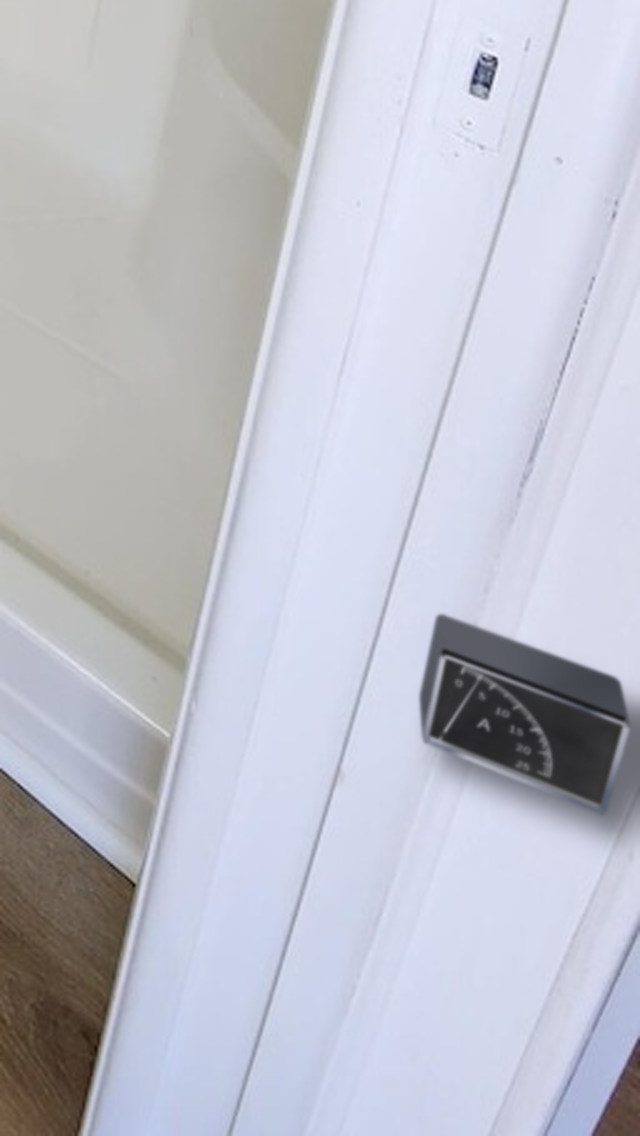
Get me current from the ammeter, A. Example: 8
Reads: 2.5
